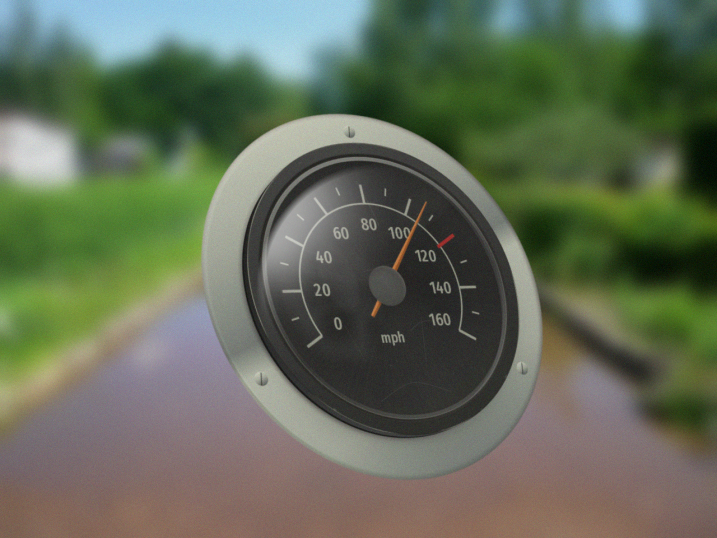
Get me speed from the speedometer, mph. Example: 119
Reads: 105
